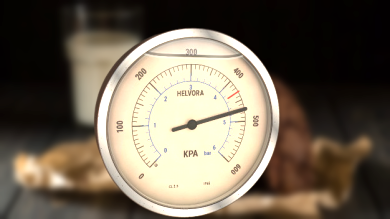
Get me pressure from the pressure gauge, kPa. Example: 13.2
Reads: 470
